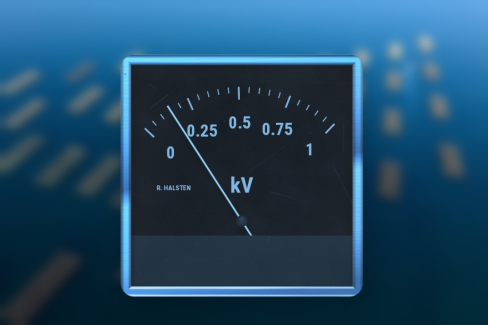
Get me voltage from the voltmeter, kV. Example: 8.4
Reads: 0.15
